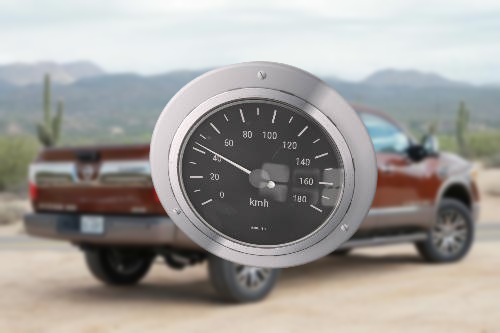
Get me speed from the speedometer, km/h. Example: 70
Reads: 45
